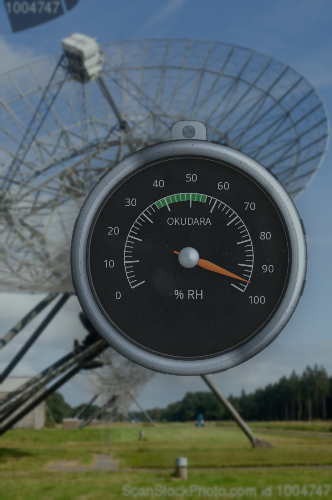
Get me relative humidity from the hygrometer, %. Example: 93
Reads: 96
